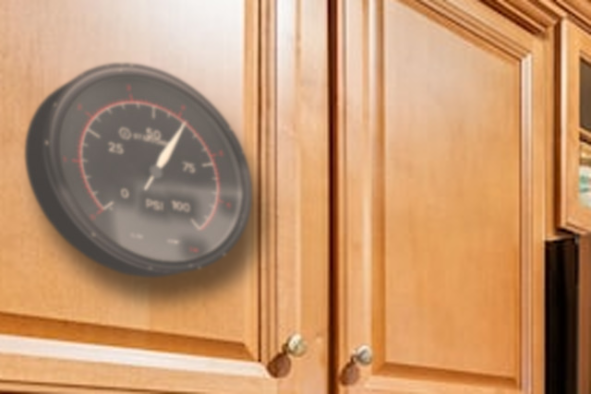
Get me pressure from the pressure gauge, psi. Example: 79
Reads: 60
